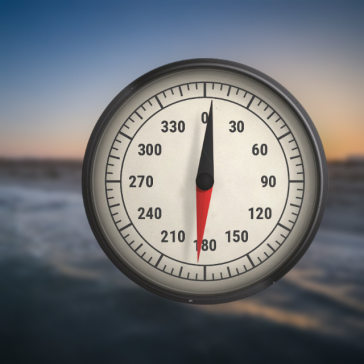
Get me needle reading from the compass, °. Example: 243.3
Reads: 185
